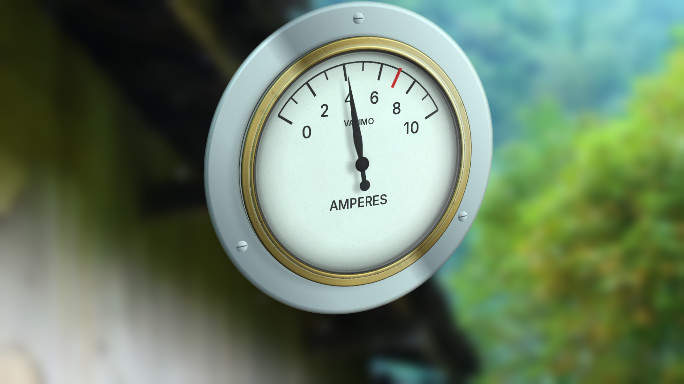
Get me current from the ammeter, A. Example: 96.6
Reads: 4
